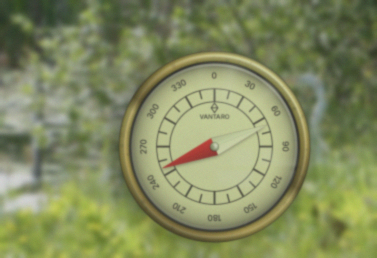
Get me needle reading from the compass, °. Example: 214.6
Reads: 247.5
